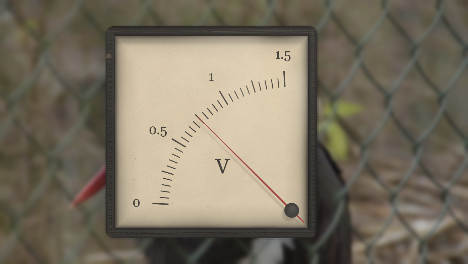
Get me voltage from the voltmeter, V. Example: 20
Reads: 0.75
